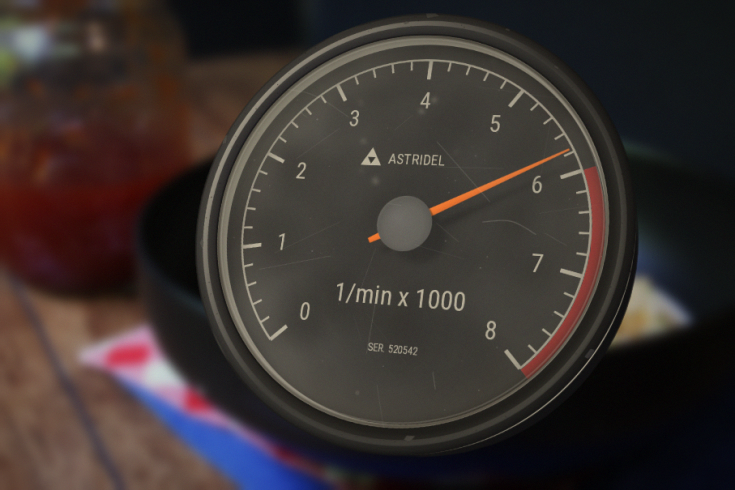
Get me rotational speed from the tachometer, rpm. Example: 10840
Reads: 5800
